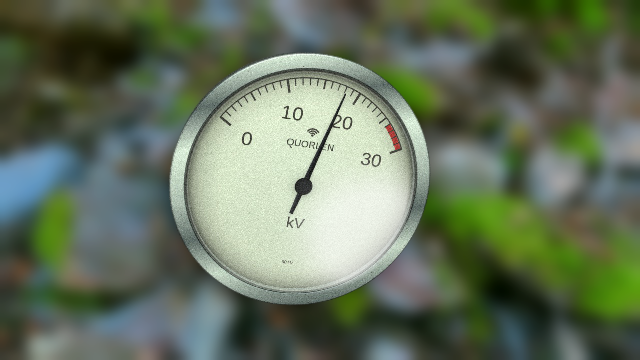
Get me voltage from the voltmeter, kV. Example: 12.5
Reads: 18
